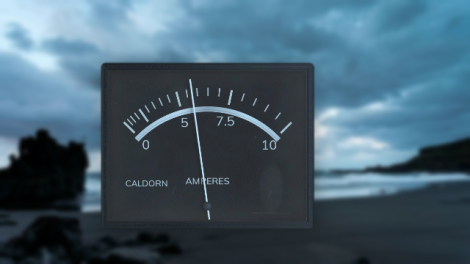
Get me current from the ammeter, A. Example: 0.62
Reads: 5.75
